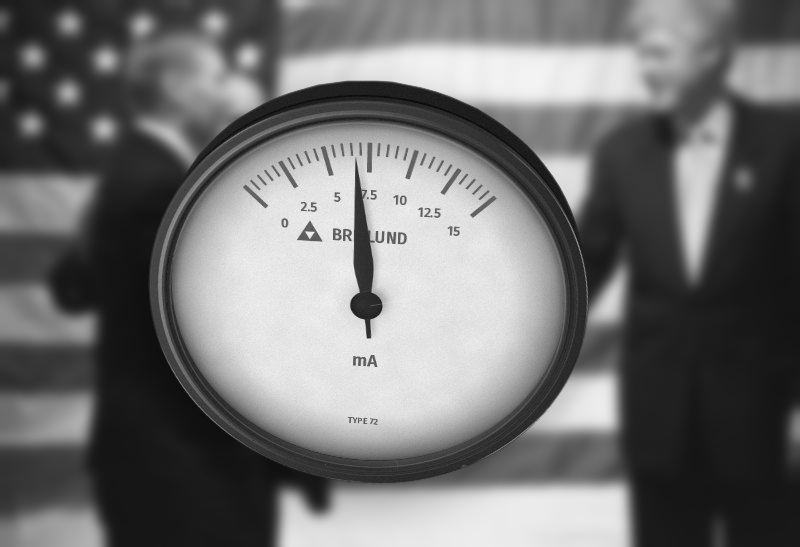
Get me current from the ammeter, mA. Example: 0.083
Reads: 6.75
